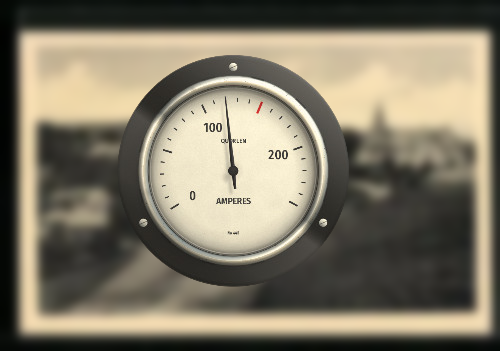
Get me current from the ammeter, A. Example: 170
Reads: 120
